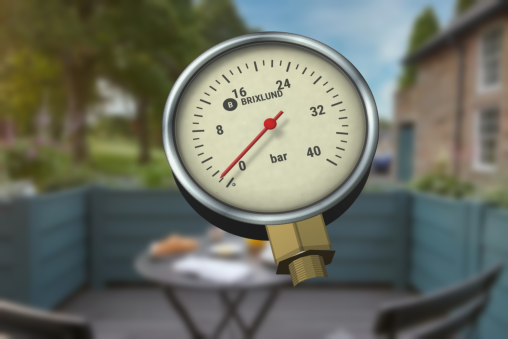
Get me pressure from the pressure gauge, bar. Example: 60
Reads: 1
